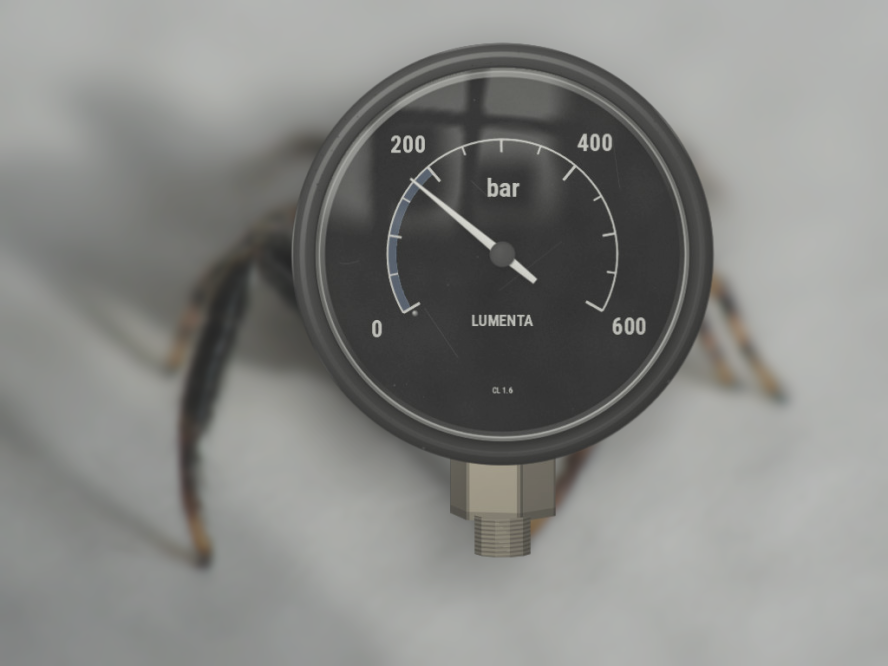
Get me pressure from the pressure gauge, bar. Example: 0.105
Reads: 175
